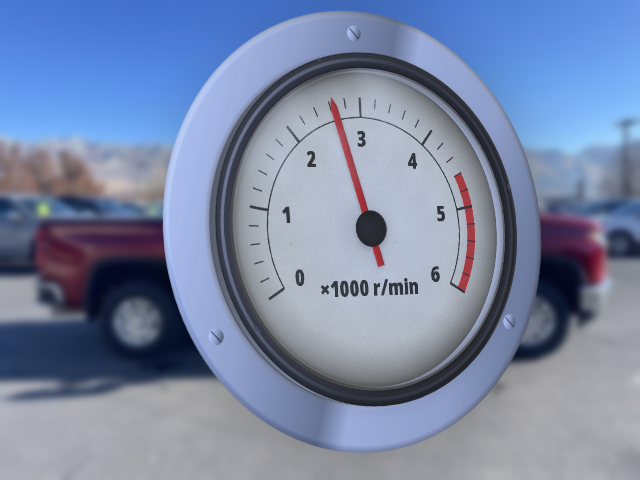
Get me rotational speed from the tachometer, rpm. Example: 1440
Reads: 2600
